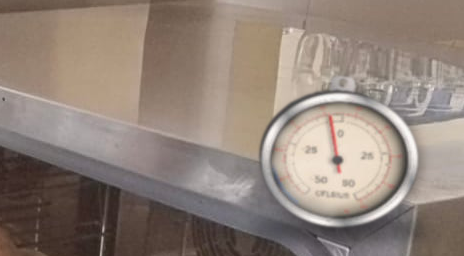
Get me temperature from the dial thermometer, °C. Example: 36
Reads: -5
